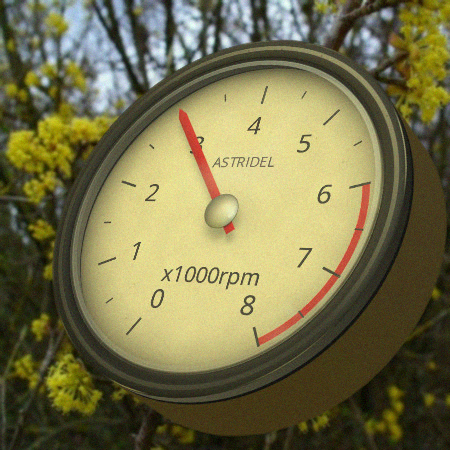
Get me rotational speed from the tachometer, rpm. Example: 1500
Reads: 3000
